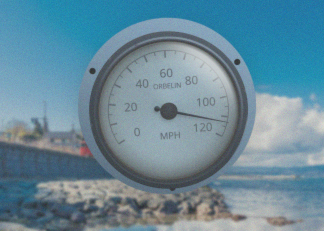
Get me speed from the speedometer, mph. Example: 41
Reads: 112.5
